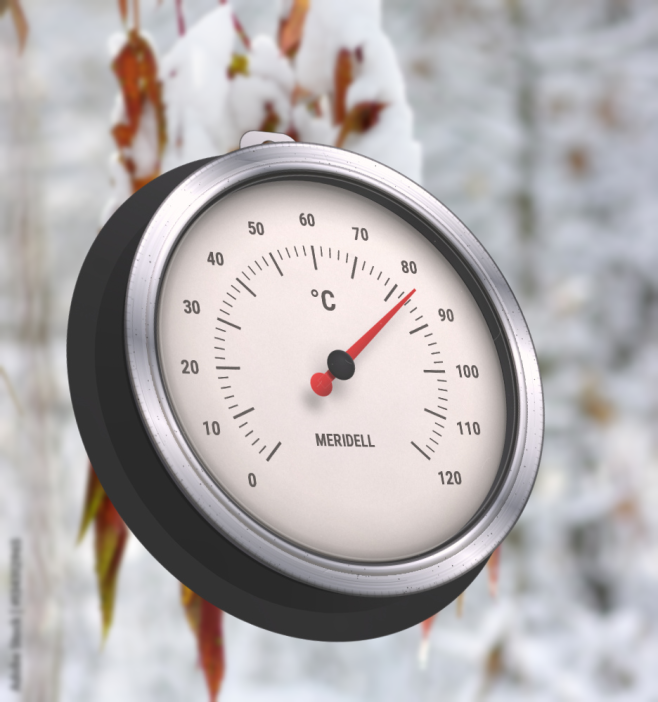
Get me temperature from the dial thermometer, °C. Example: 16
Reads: 83
